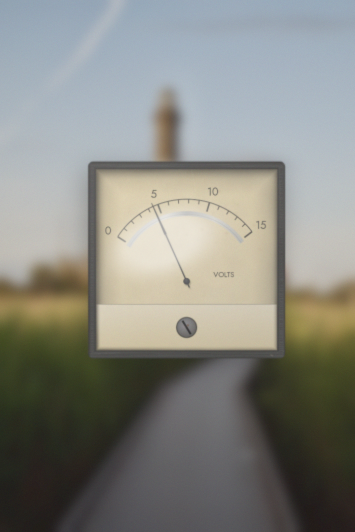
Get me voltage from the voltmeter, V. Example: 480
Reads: 4.5
